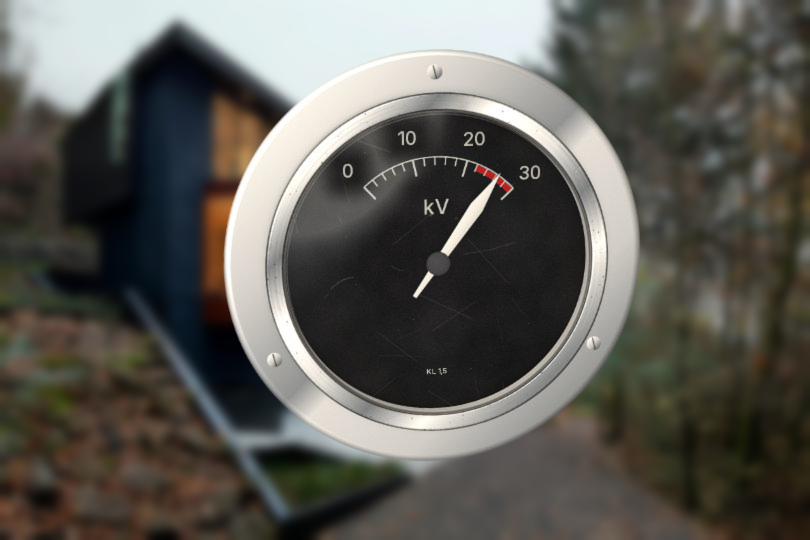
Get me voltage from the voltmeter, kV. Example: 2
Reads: 26
